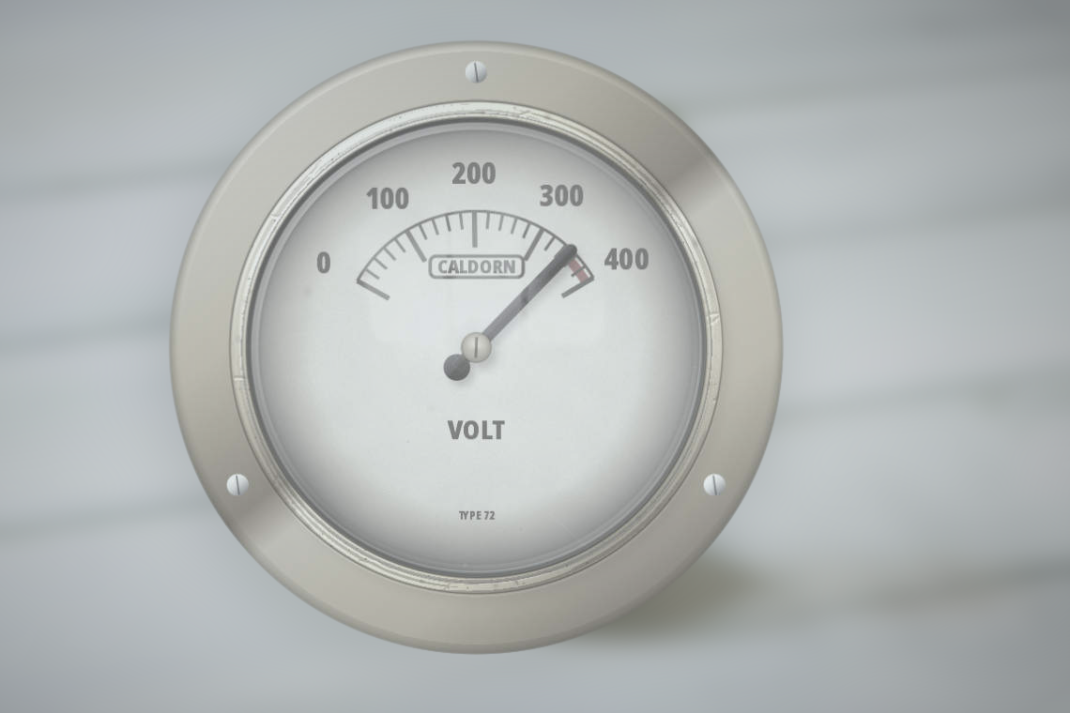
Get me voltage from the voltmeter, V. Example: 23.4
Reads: 350
